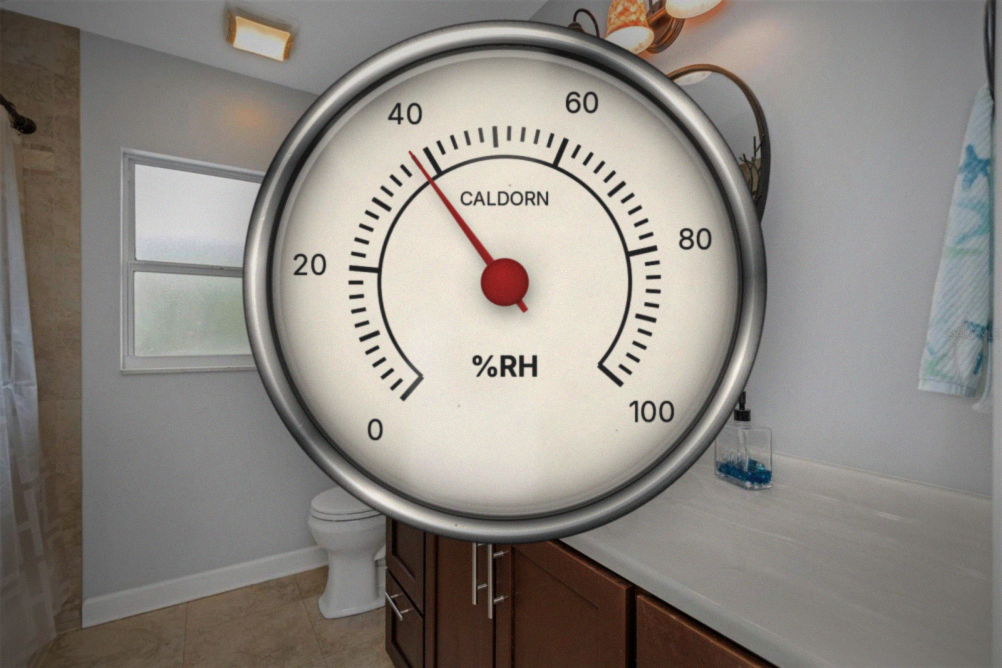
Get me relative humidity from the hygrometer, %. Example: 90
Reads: 38
